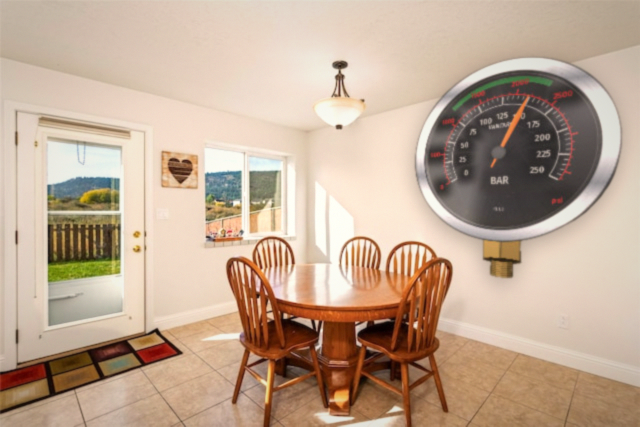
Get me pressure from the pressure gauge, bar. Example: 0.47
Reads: 150
